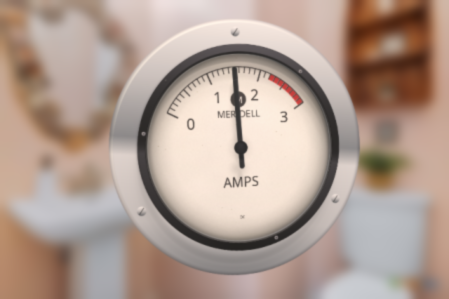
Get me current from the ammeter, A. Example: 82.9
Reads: 1.5
